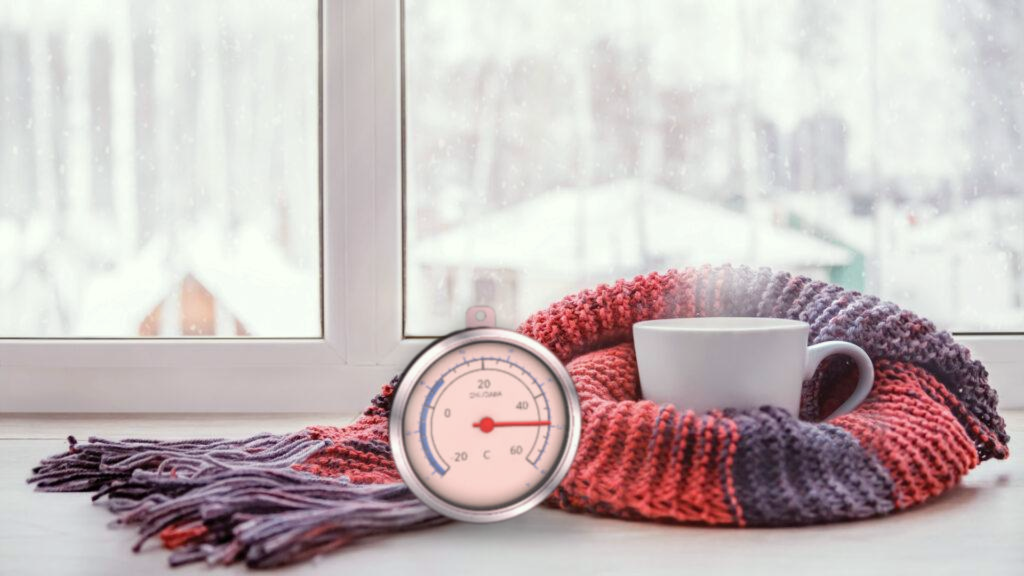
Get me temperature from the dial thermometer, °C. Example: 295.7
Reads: 48
